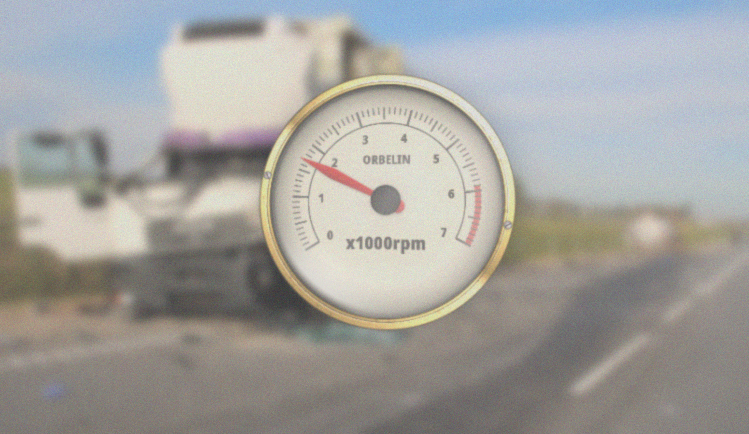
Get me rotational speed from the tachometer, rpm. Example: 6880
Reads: 1700
